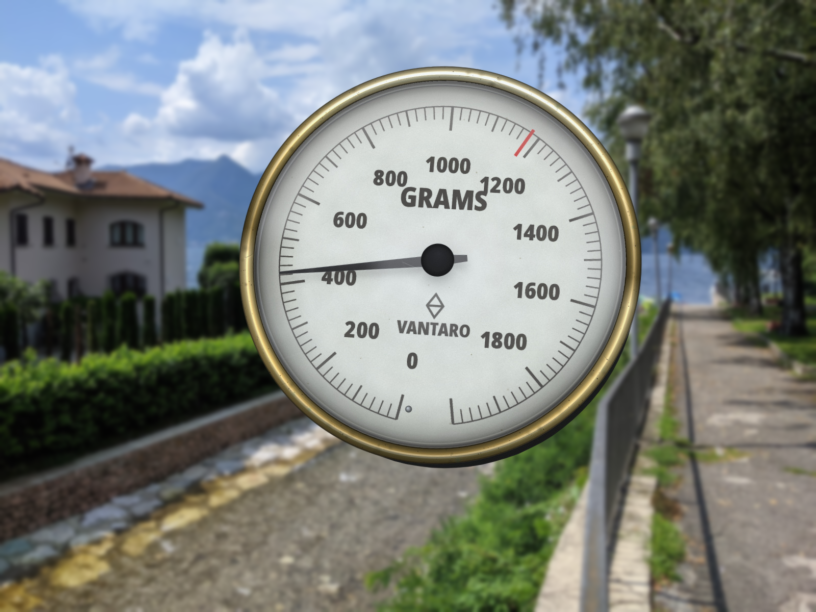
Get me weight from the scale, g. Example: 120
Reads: 420
